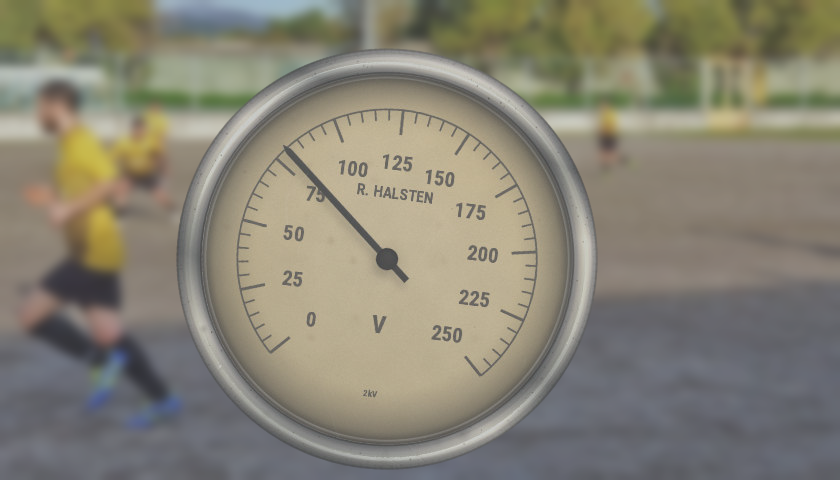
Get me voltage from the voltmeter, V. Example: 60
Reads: 80
